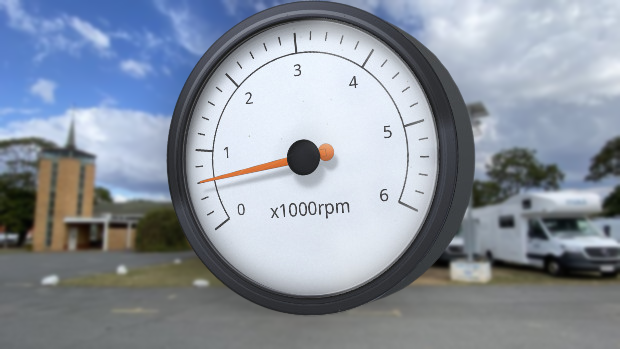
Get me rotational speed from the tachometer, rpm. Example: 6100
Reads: 600
